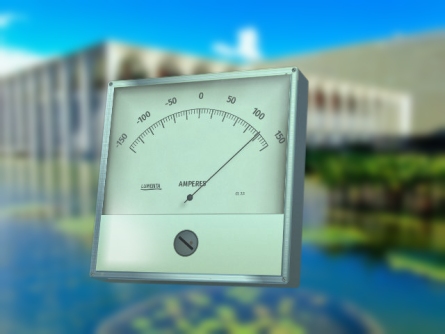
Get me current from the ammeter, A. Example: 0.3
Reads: 125
